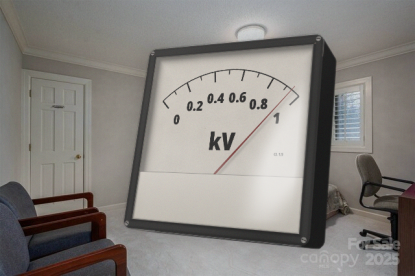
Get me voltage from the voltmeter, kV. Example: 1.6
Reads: 0.95
